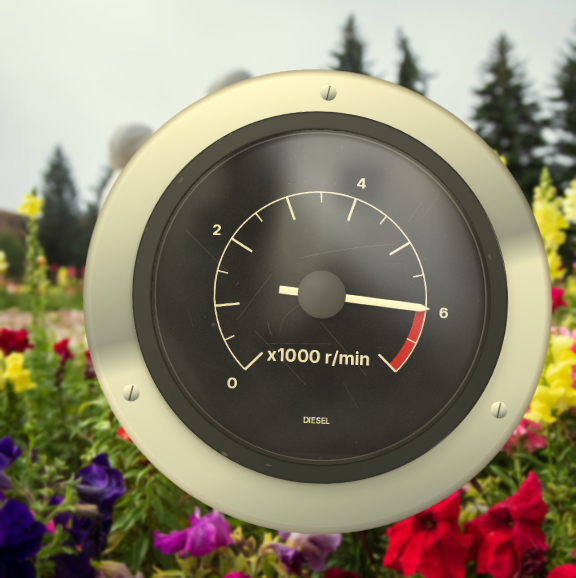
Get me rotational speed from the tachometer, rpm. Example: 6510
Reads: 6000
